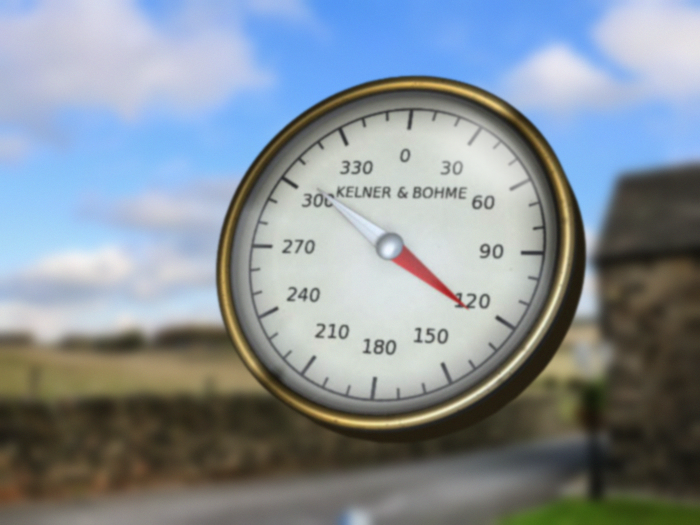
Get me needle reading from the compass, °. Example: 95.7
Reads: 125
